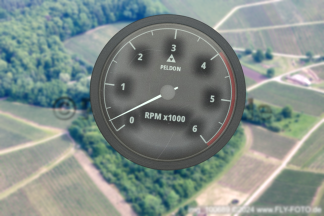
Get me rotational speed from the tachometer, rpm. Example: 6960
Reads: 250
